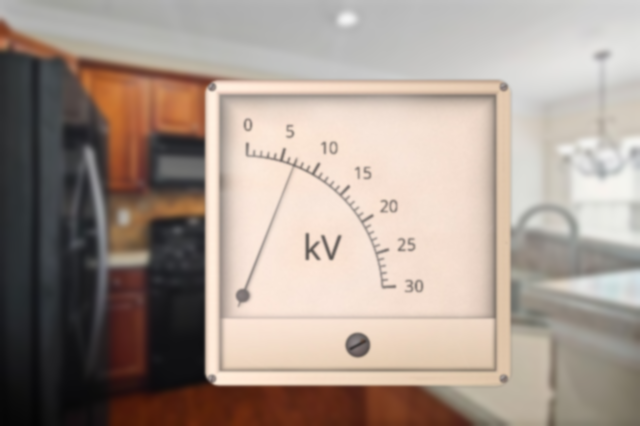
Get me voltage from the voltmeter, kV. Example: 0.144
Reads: 7
